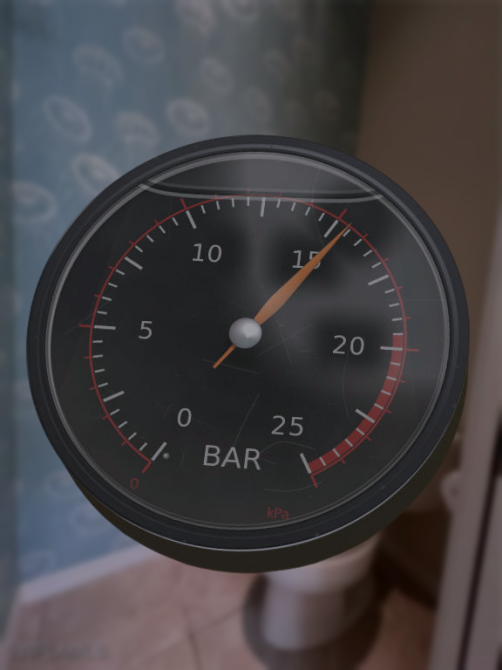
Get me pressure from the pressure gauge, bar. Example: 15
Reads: 15.5
